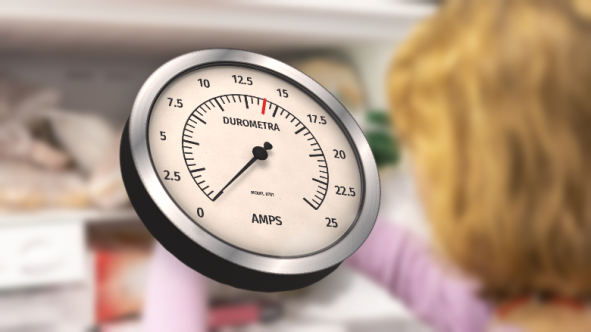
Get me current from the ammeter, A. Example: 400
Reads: 0
